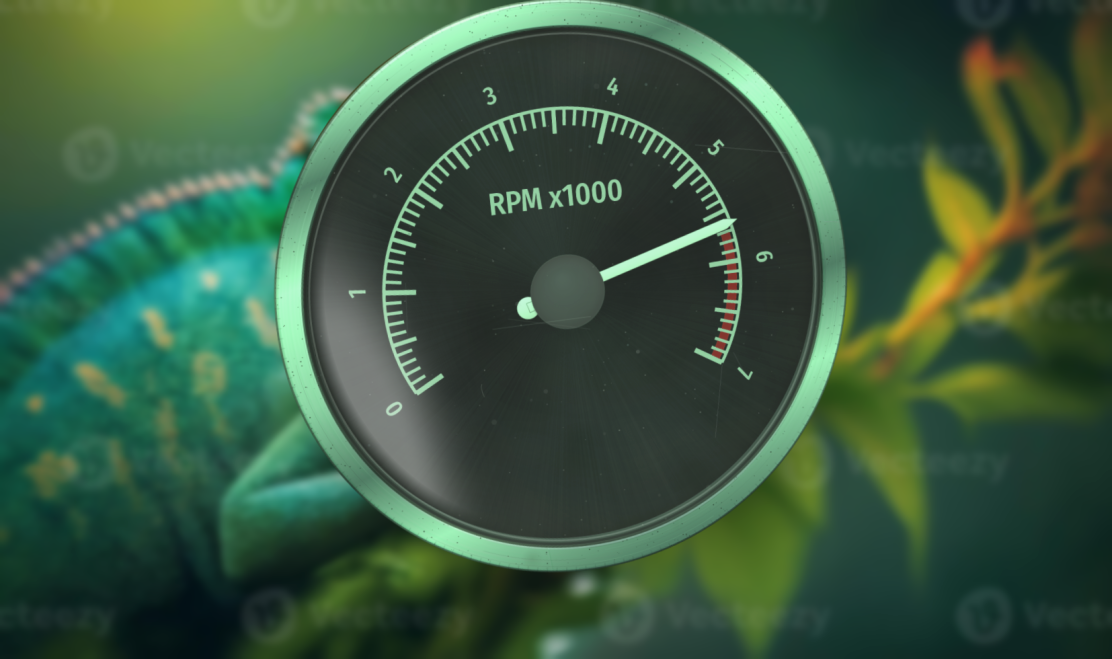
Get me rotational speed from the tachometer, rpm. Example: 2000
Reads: 5600
